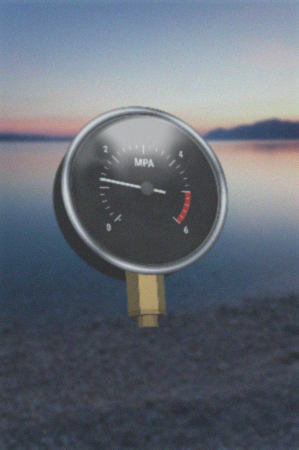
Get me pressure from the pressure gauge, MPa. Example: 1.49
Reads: 1.2
